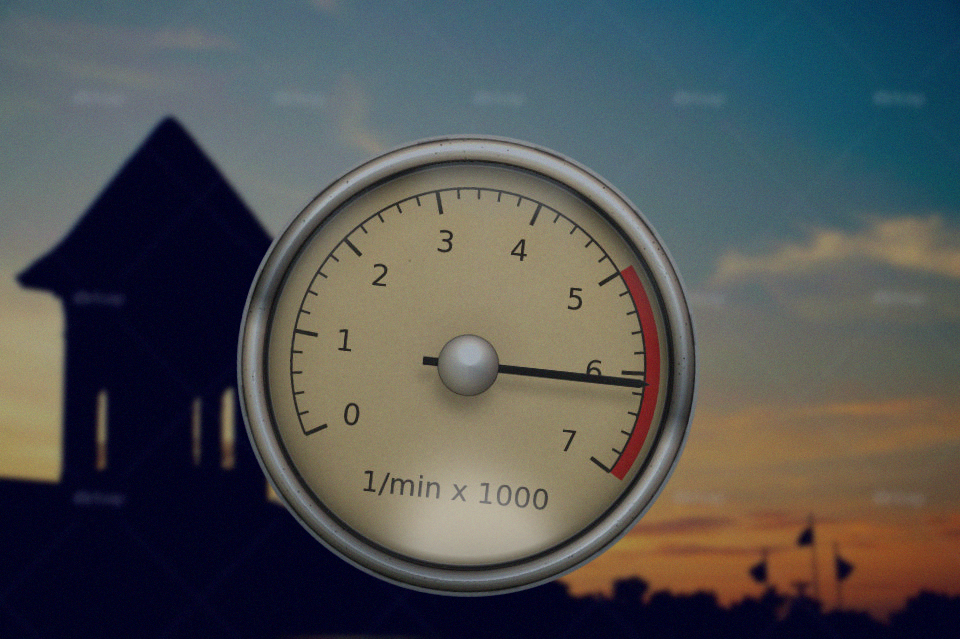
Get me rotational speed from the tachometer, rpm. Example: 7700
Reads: 6100
